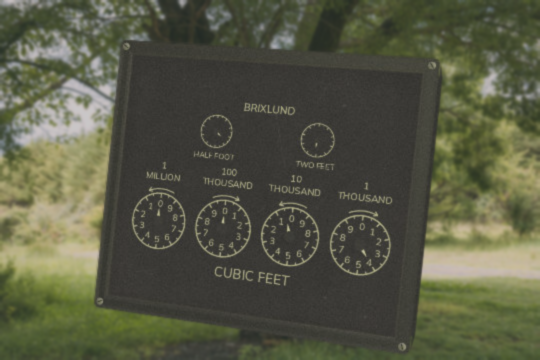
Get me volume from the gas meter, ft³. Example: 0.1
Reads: 400
